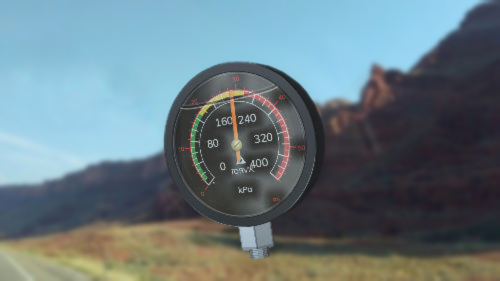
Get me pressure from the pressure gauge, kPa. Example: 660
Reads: 200
